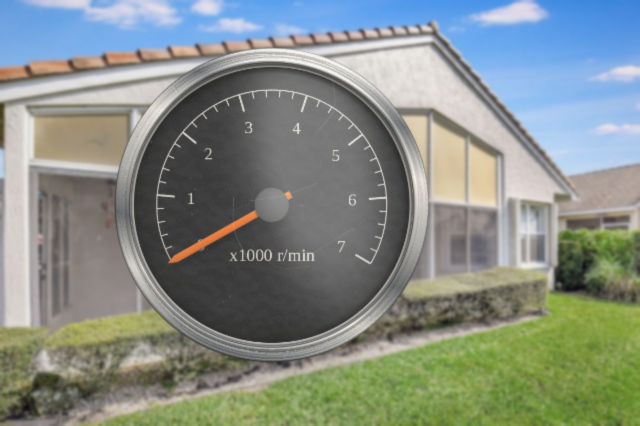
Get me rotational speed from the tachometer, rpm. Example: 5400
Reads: 0
